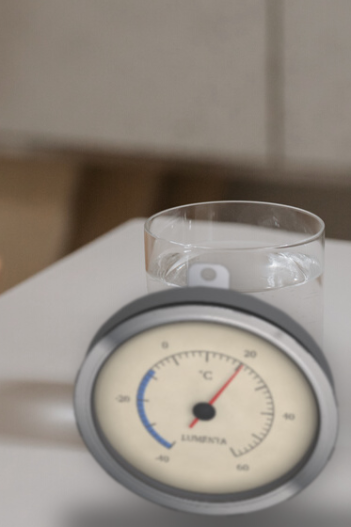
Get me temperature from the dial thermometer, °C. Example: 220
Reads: 20
